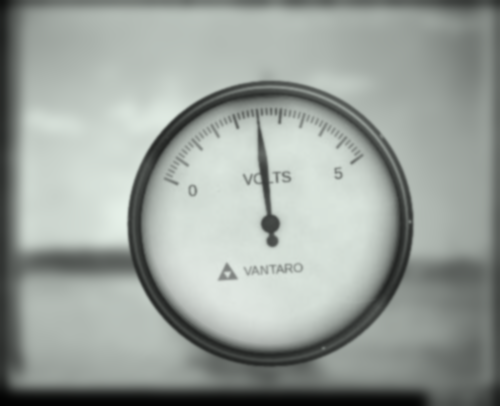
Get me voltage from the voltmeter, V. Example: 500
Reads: 2.5
